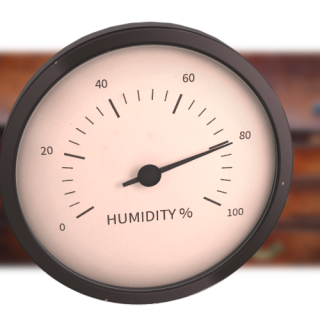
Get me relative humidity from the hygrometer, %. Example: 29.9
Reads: 80
